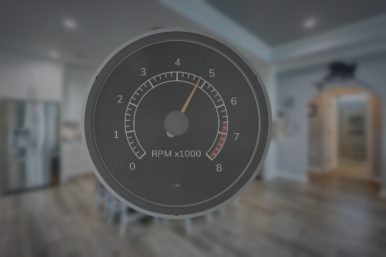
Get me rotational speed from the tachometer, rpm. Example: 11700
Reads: 4800
